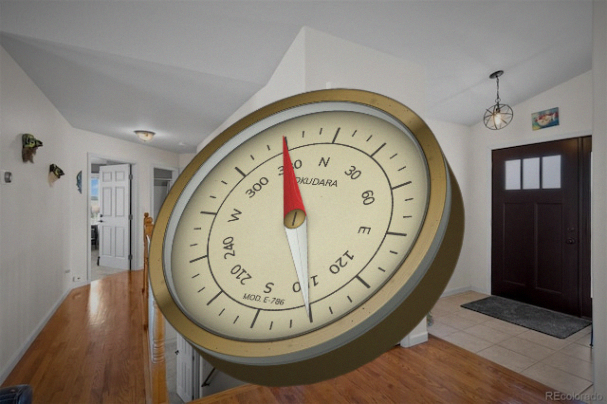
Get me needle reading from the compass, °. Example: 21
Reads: 330
